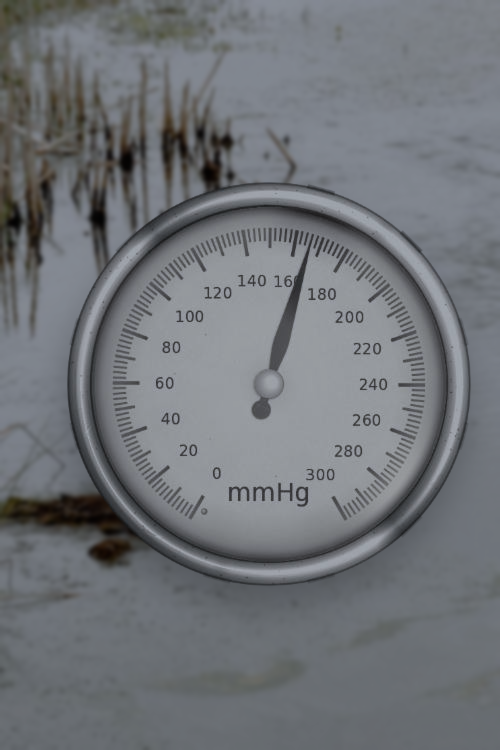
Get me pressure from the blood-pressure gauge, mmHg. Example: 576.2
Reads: 166
